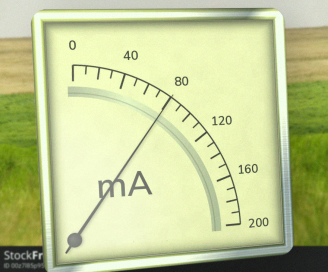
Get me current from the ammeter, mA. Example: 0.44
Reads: 80
